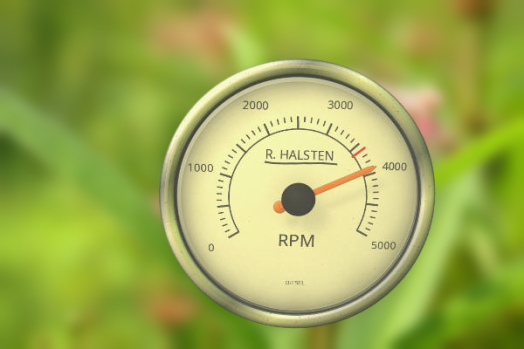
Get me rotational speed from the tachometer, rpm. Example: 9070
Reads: 3900
